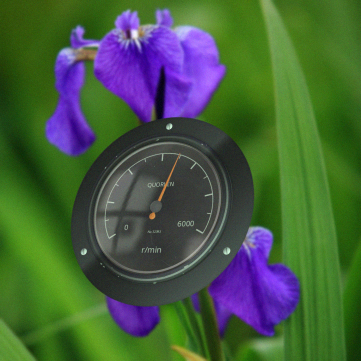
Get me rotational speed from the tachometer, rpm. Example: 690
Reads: 3500
